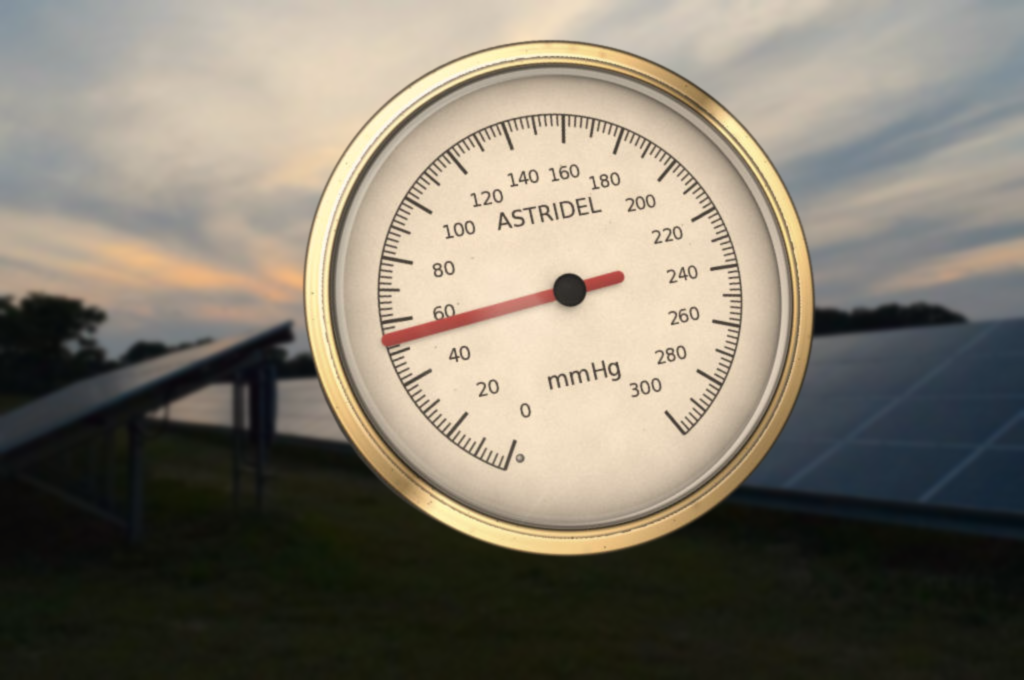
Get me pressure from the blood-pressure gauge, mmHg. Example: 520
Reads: 54
